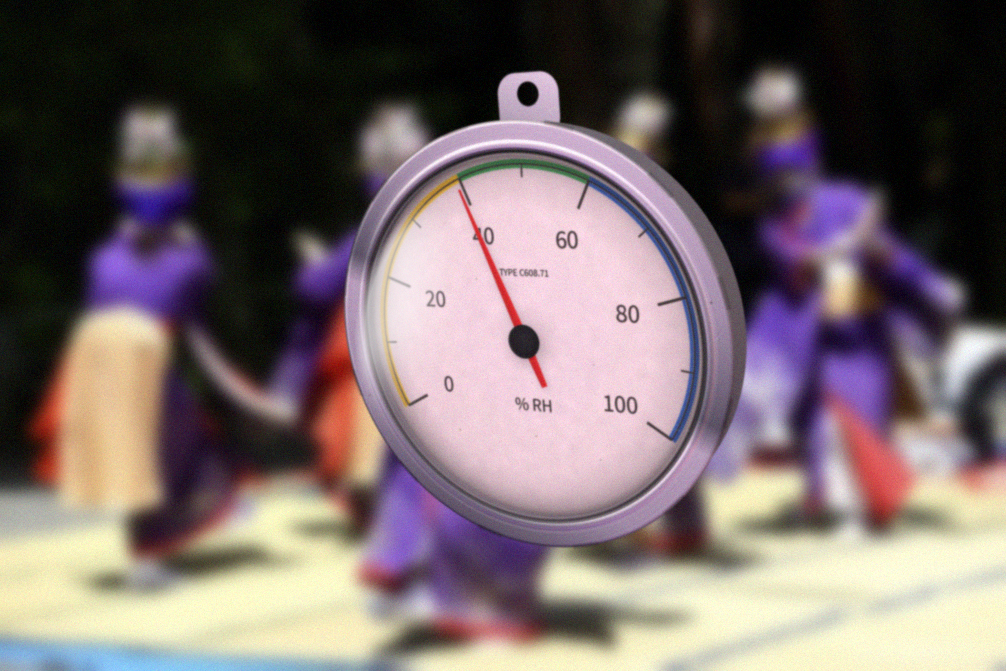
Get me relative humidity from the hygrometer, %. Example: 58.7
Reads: 40
